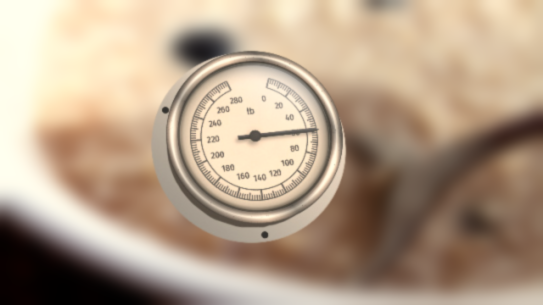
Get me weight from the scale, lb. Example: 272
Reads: 60
